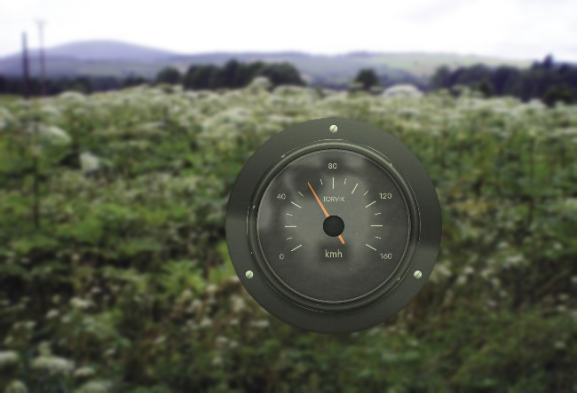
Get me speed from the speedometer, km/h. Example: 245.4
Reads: 60
